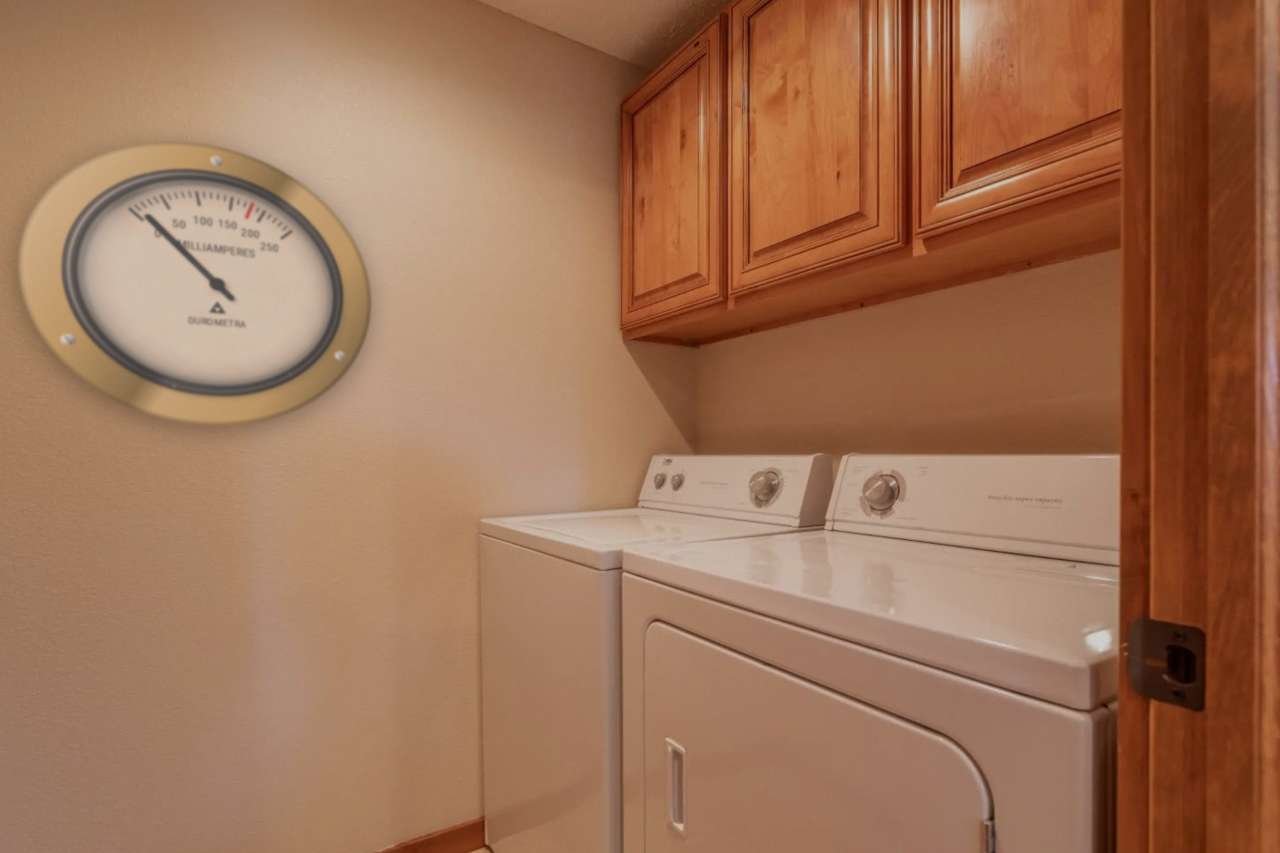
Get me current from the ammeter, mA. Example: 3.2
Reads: 10
